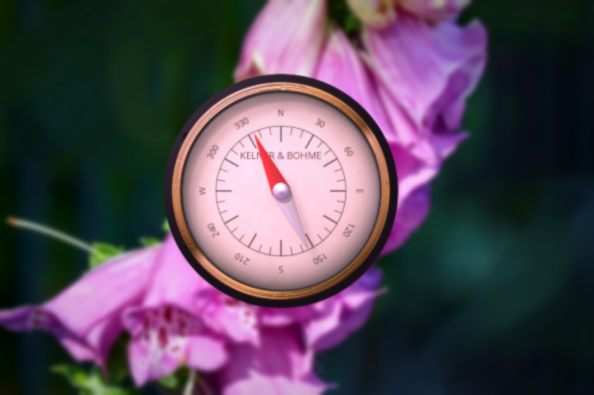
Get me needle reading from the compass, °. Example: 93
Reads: 335
